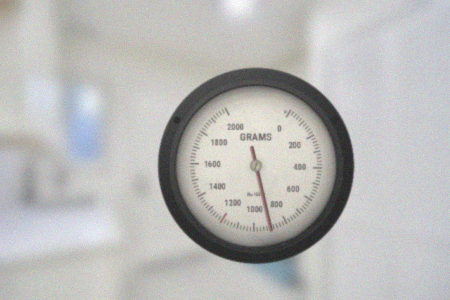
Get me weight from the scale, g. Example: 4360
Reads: 900
